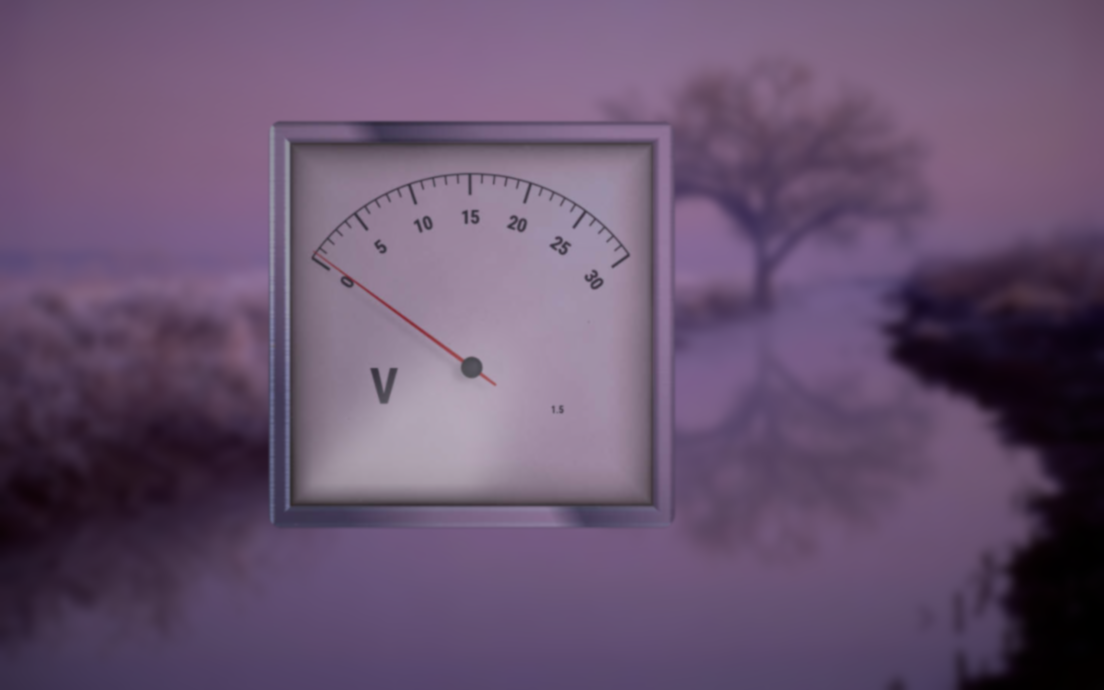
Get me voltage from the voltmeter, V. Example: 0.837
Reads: 0.5
